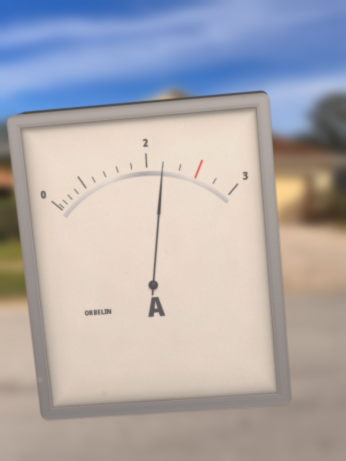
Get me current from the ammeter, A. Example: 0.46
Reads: 2.2
